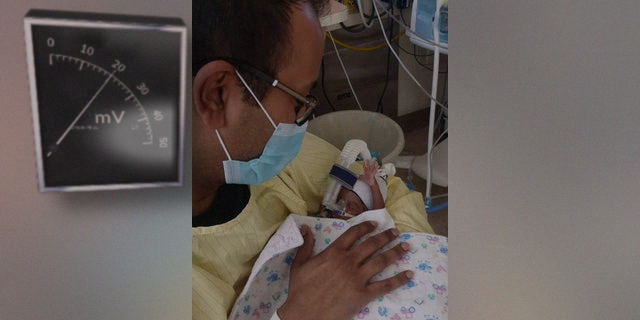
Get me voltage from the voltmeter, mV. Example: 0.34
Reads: 20
